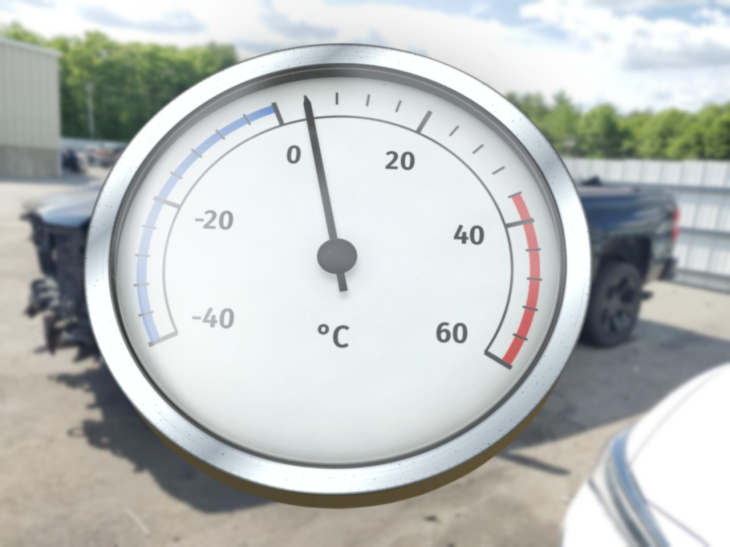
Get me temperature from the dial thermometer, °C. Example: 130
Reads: 4
